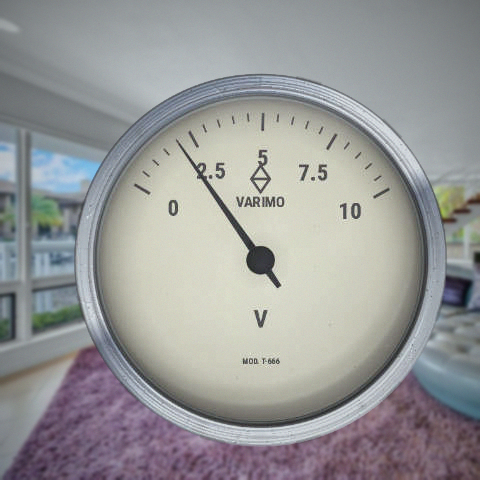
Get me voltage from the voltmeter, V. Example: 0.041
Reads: 2
